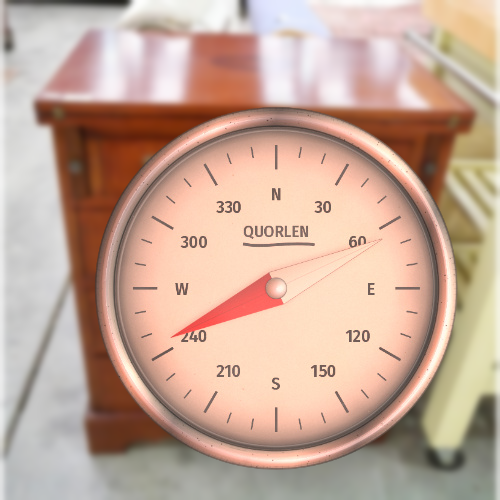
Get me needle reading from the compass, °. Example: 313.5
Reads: 245
